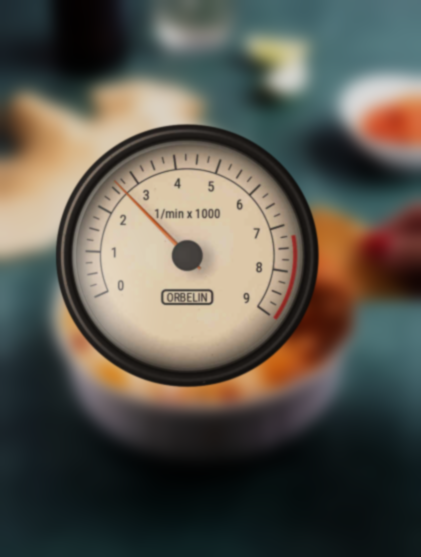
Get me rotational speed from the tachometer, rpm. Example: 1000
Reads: 2625
